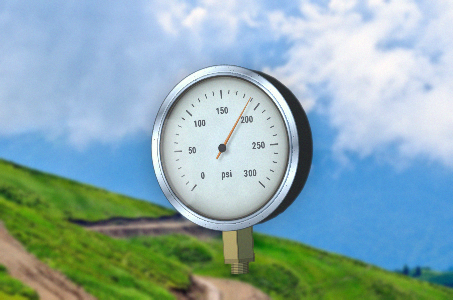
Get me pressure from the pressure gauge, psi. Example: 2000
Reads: 190
